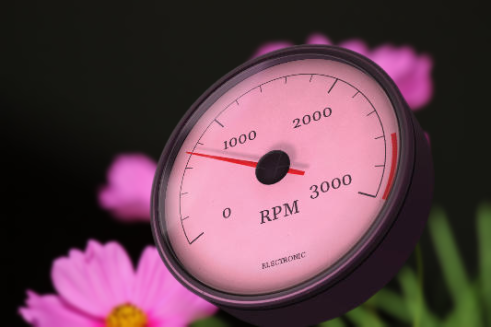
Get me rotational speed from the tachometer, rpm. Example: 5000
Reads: 700
